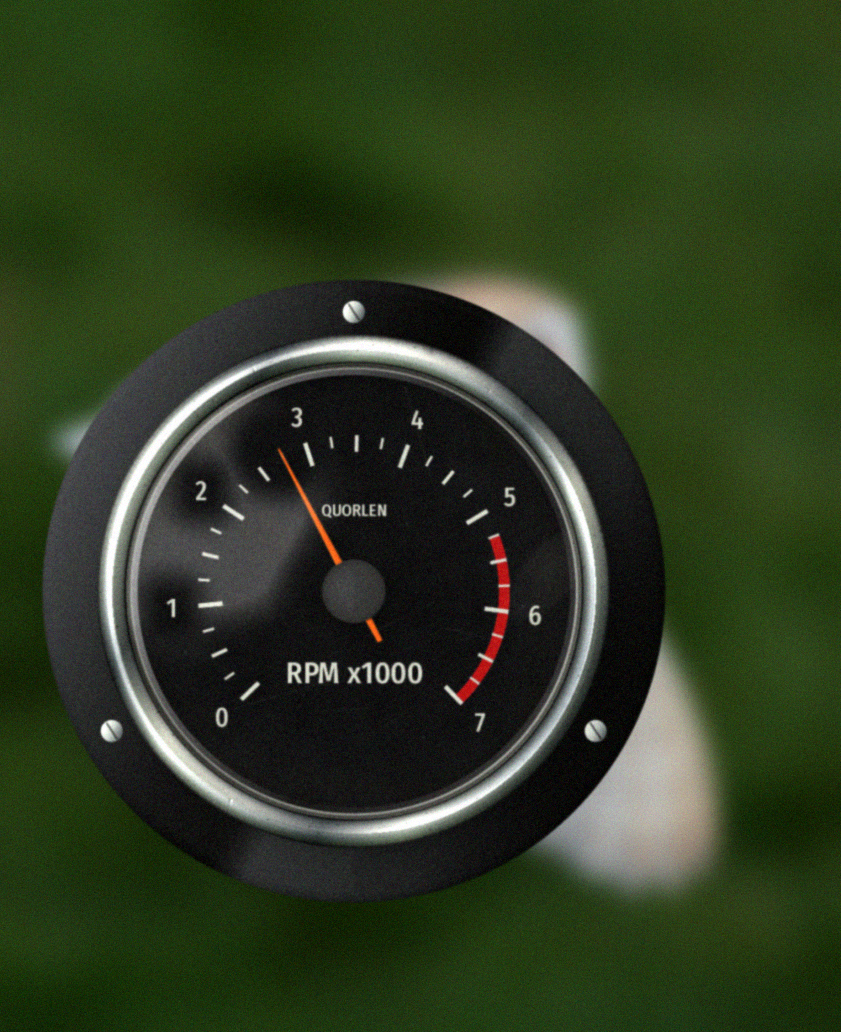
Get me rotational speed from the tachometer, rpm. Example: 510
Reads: 2750
